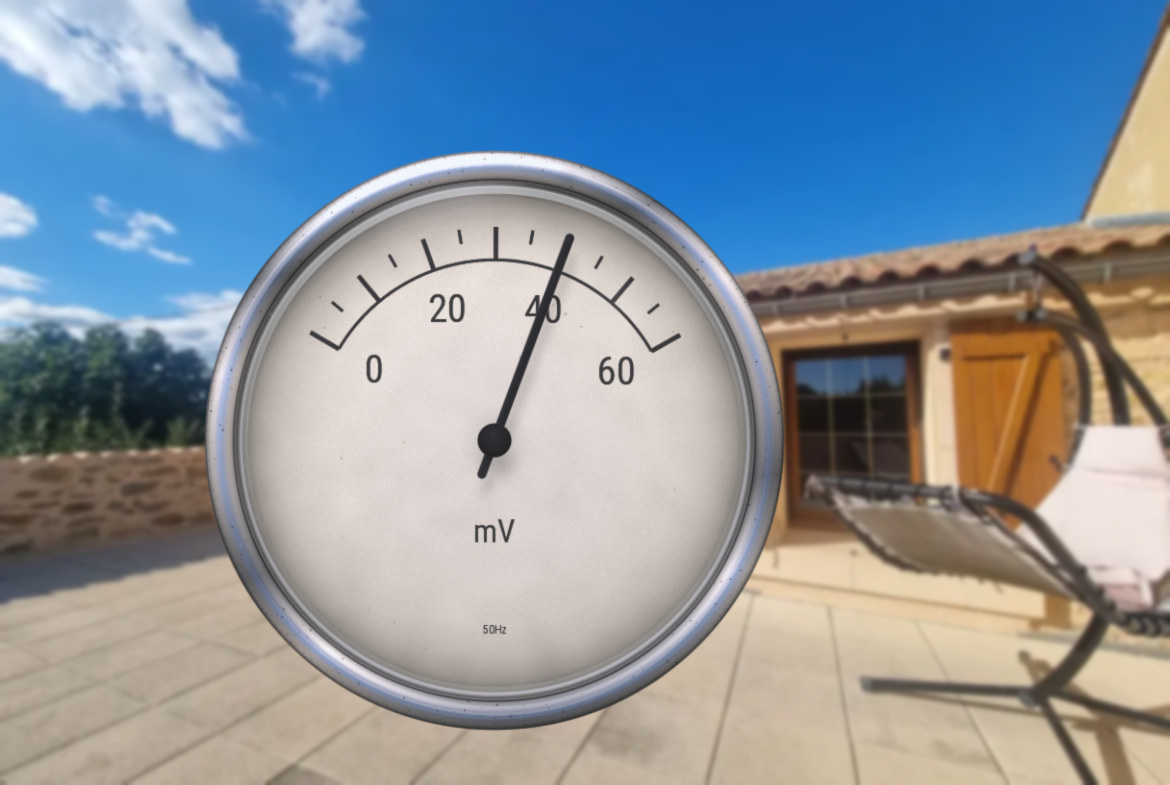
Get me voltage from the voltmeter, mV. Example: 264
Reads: 40
